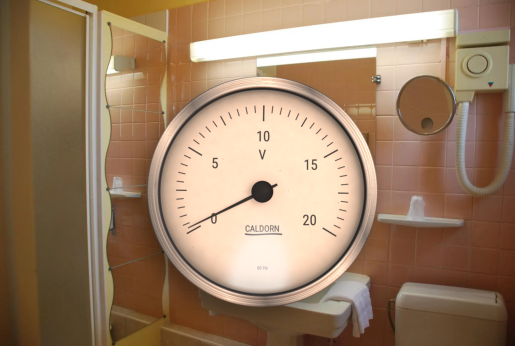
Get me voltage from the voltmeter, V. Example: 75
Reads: 0.25
